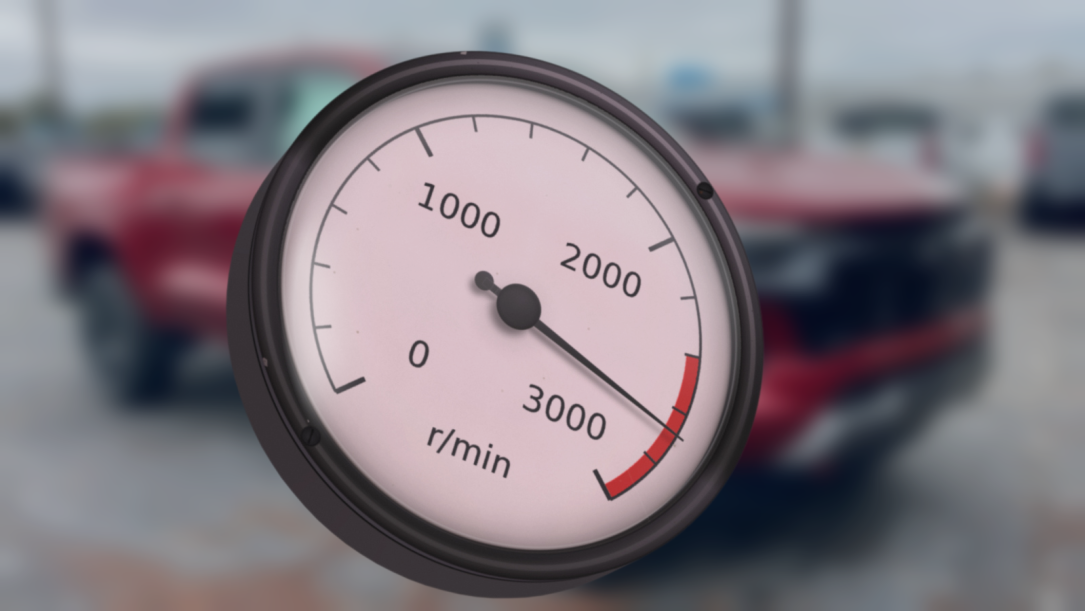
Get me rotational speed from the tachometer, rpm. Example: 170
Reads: 2700
